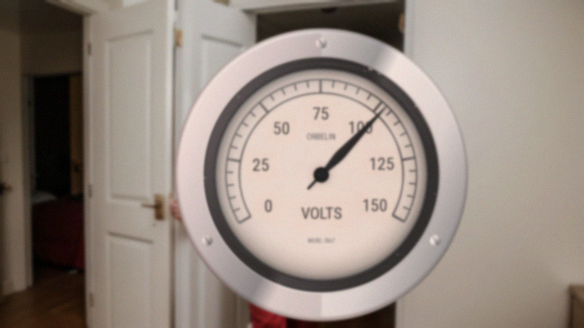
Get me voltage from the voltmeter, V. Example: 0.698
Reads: 102.5
